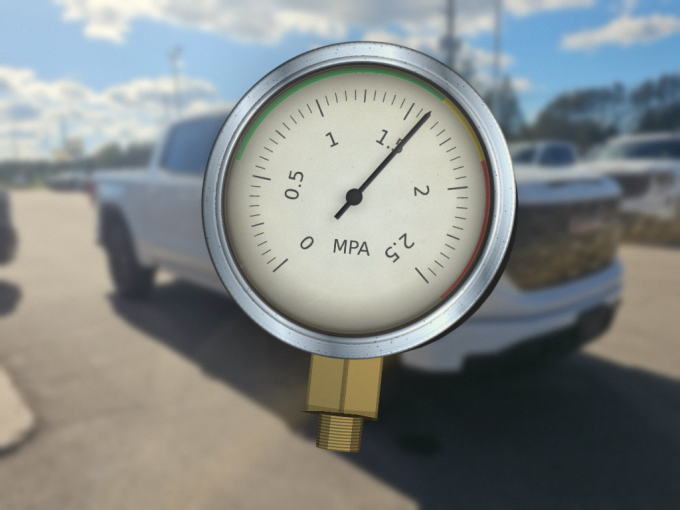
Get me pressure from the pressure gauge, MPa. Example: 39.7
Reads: 1.6
